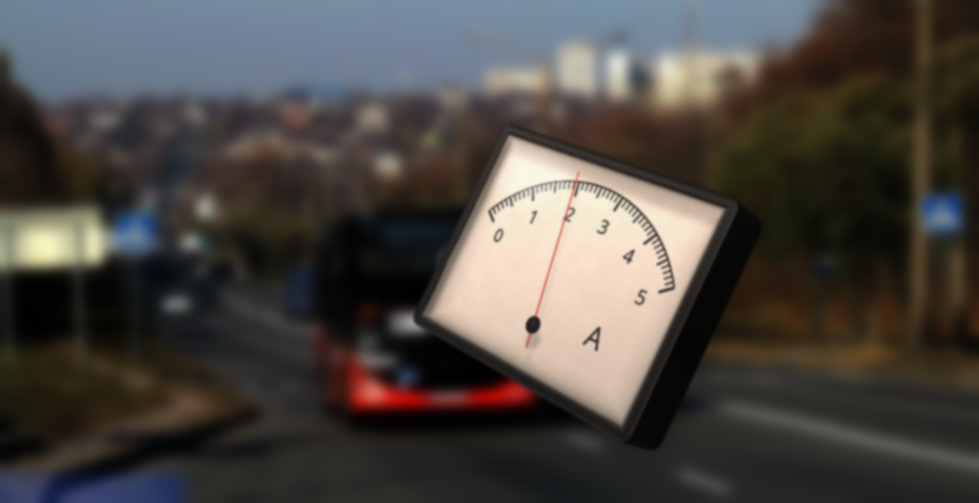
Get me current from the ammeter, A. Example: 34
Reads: 2
